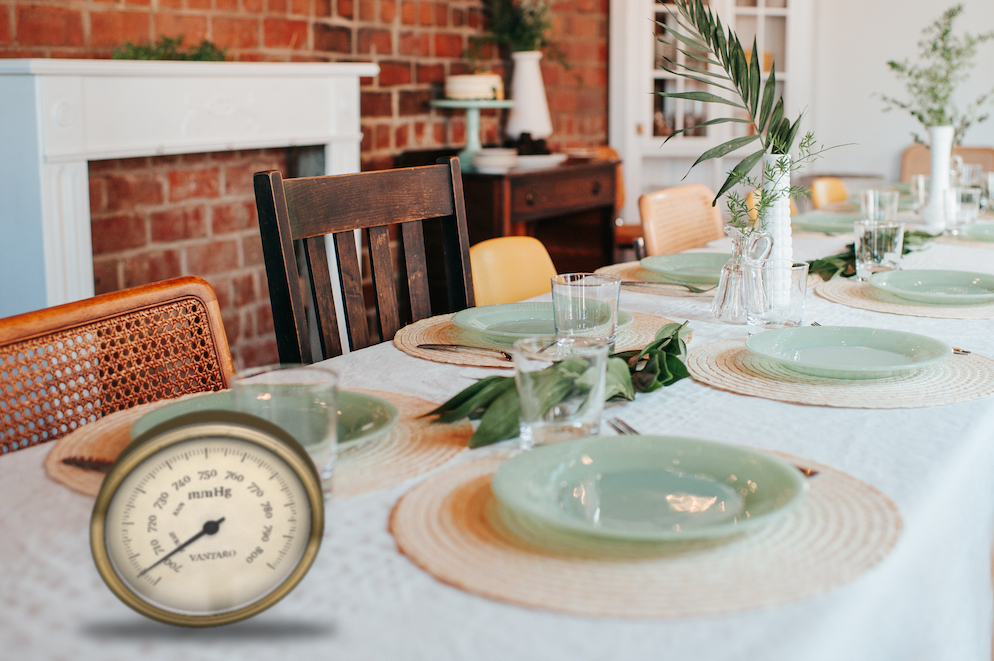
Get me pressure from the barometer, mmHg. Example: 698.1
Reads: 705
